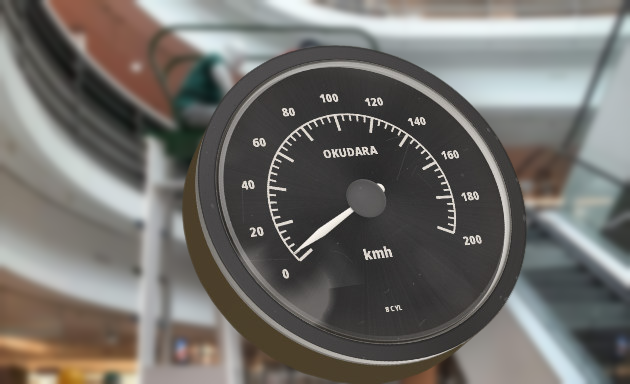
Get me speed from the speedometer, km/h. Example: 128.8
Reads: 4
